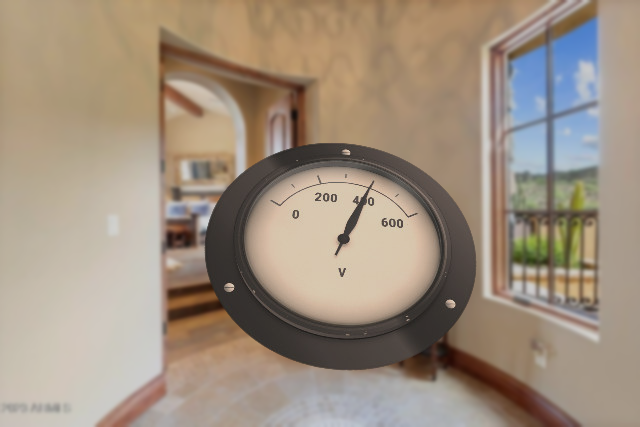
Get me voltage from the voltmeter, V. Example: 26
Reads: 400
